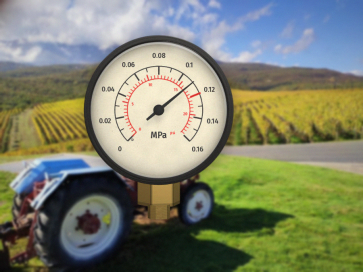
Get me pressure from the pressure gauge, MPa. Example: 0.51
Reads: 0.11
